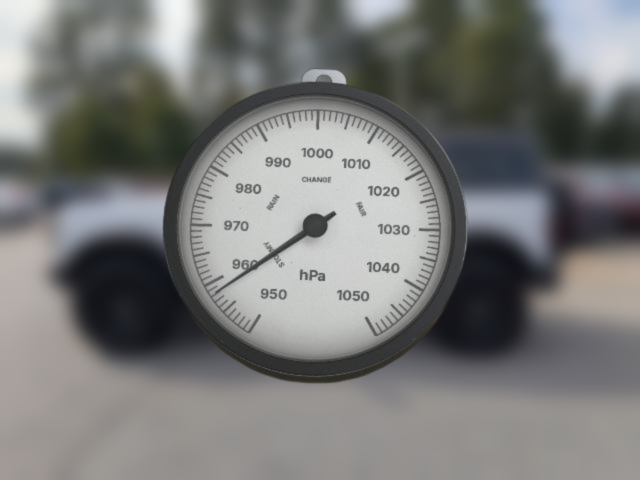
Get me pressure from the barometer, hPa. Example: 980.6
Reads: 958
